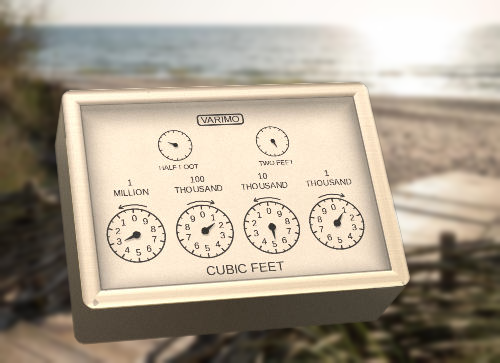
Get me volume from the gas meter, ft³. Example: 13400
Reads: 315100
